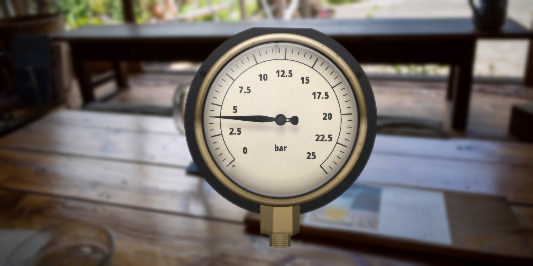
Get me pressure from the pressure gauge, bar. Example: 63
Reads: 4
